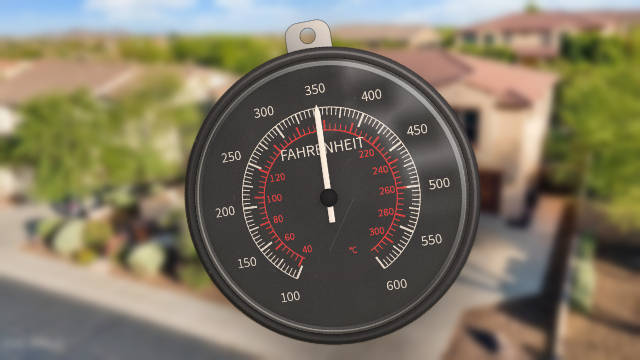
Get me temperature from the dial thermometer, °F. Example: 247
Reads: 350
